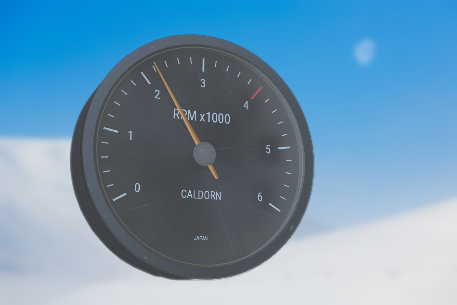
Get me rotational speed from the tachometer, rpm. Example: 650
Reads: 2200
